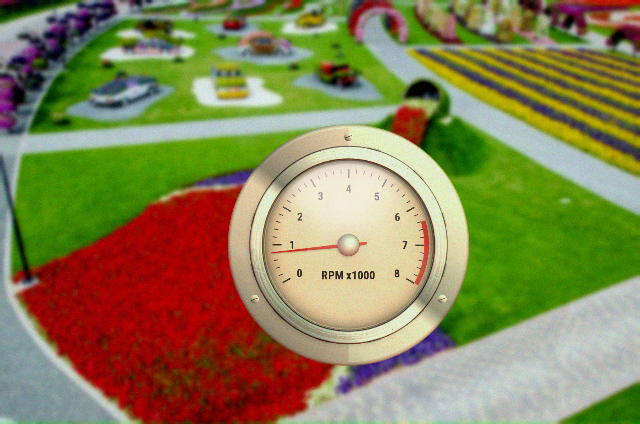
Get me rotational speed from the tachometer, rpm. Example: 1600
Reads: 800
